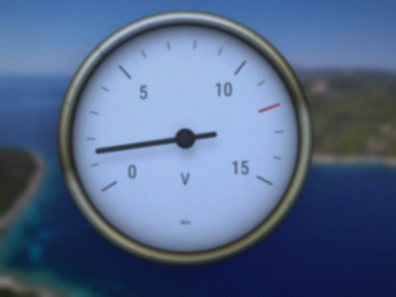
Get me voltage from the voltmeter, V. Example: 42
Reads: 1.5
